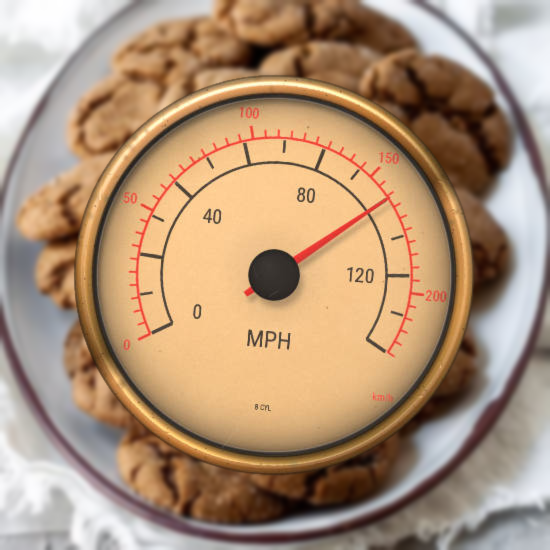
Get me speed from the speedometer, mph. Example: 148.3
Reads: 100
